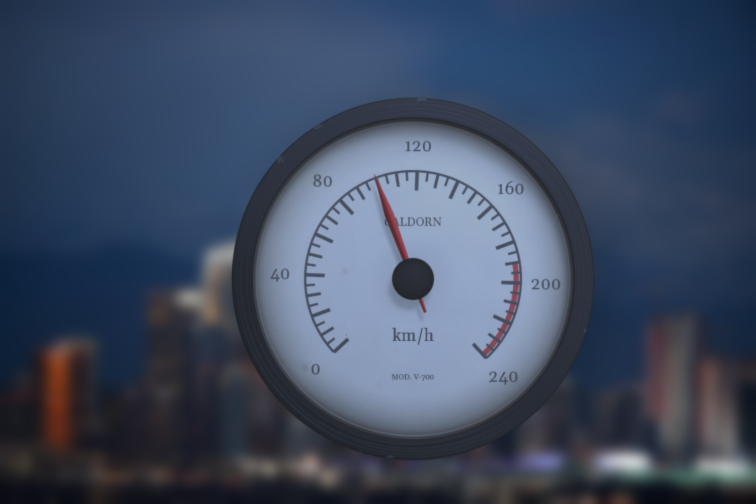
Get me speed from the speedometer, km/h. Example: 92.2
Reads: 100
